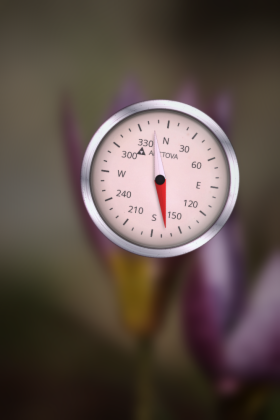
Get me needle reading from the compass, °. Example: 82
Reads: 165
